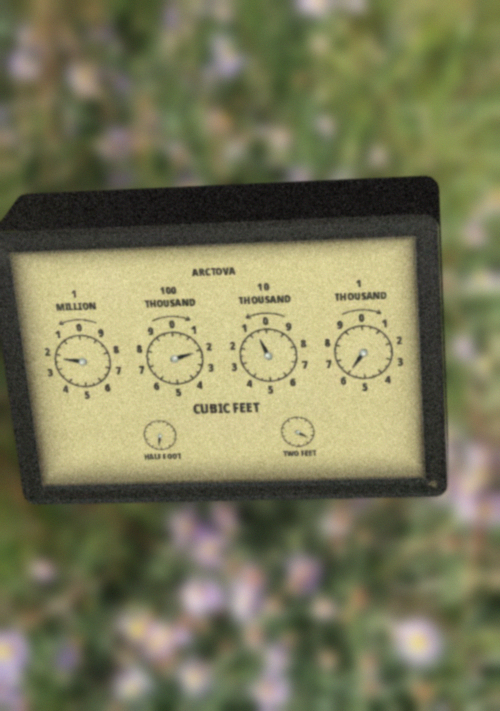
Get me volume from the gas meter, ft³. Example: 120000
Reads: 220600
